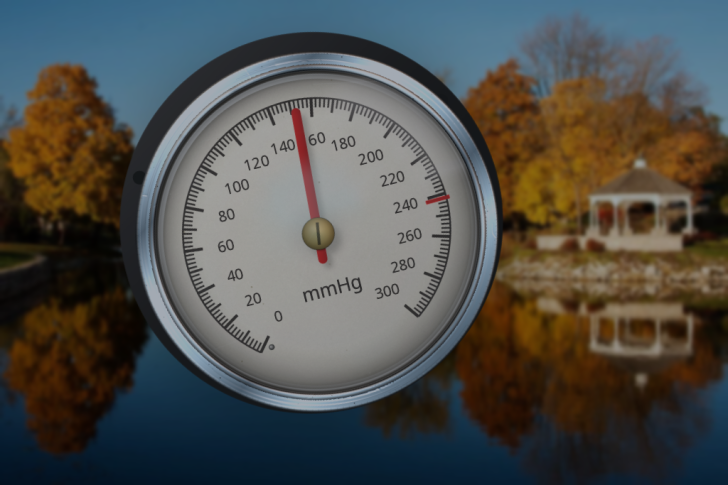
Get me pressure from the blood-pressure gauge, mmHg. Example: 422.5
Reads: 152
